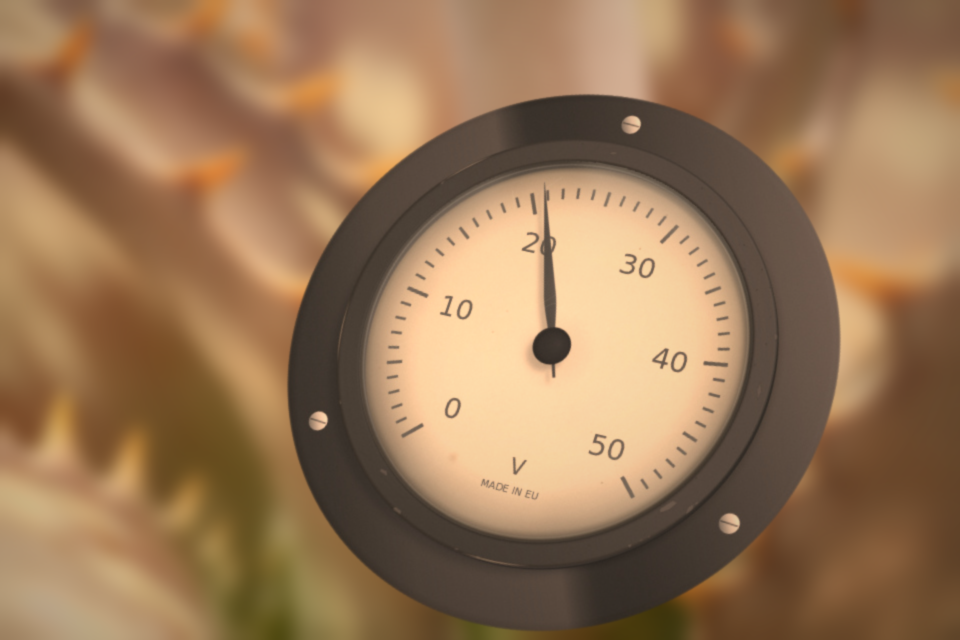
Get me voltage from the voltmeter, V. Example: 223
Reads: 21
